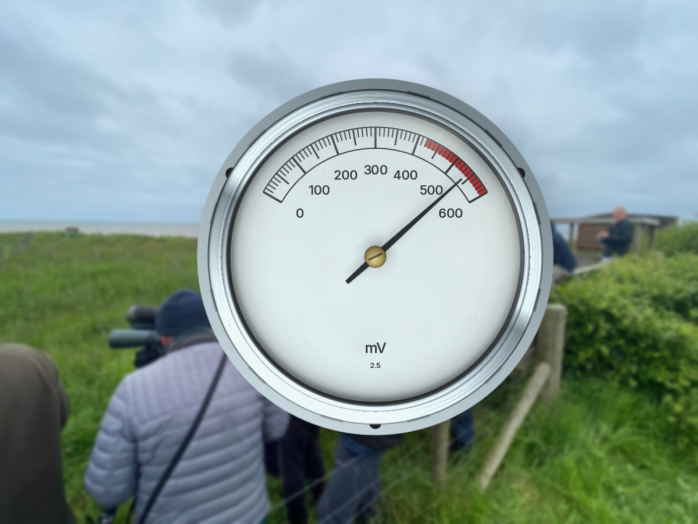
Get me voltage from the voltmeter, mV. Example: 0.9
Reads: 540
